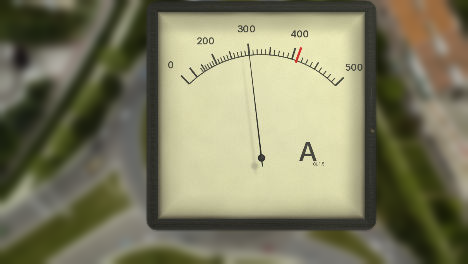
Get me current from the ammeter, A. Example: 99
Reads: 300
